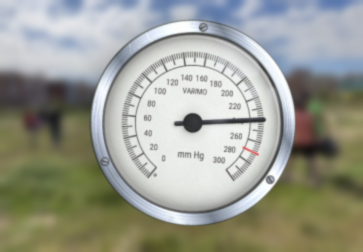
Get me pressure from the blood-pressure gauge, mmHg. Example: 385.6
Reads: 240
